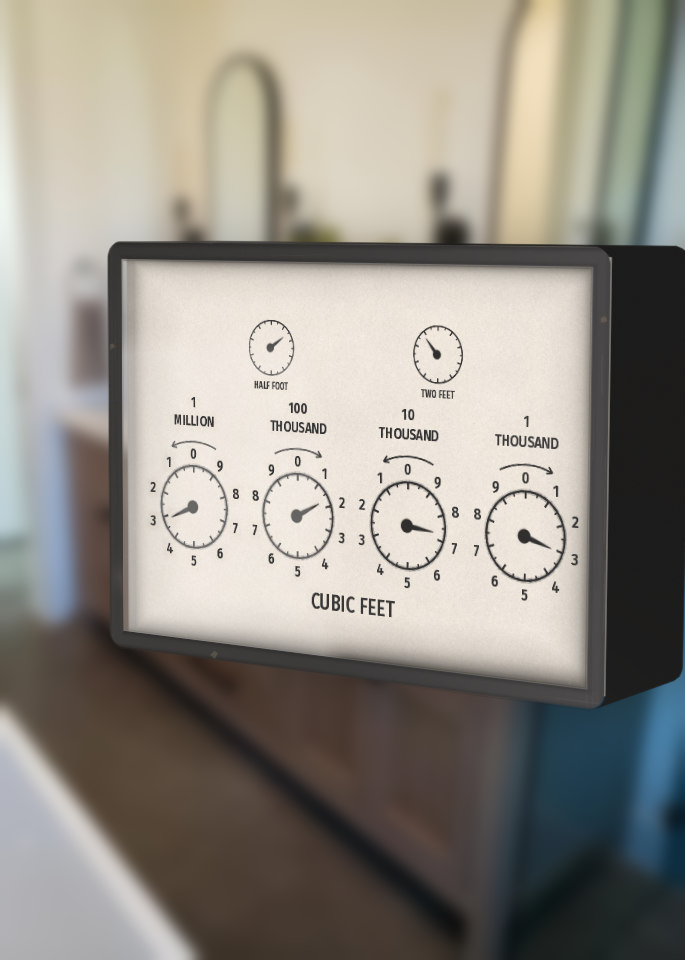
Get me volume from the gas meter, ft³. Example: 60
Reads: 317300
